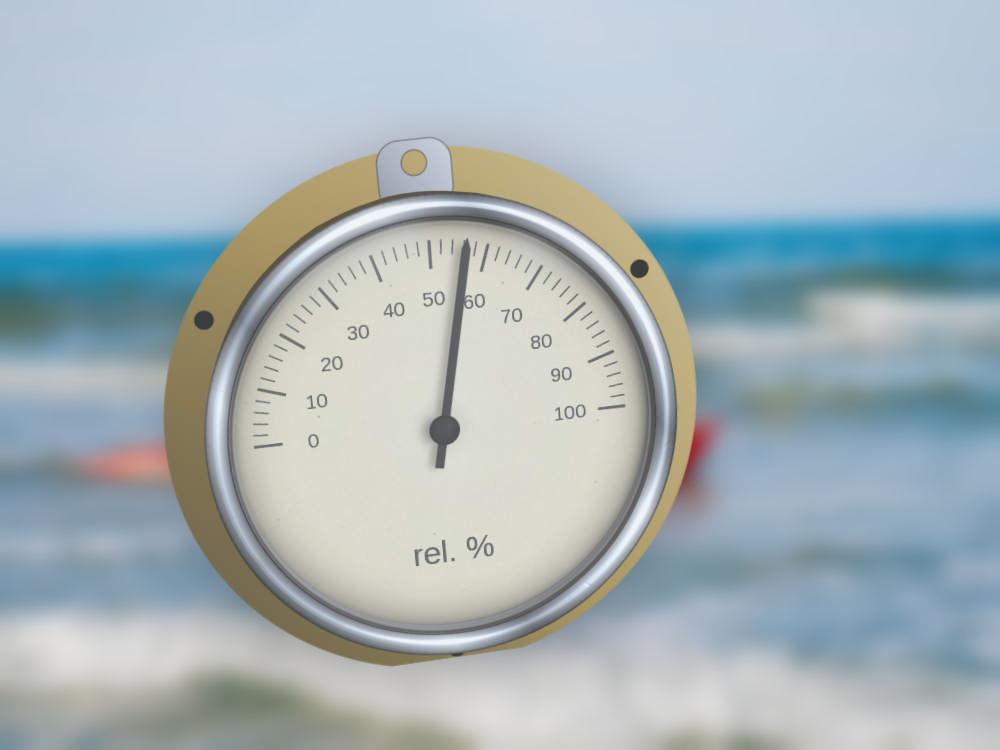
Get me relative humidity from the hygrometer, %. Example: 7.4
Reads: 56
